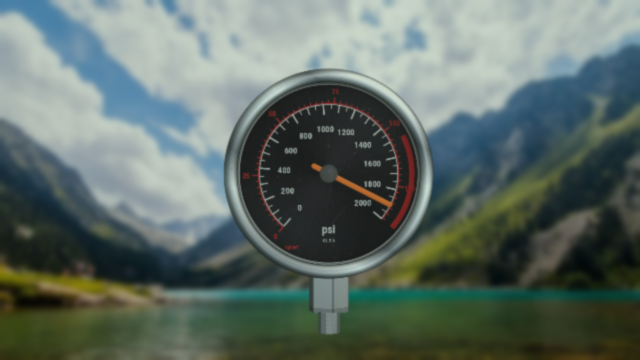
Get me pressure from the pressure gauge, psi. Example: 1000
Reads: 1900
